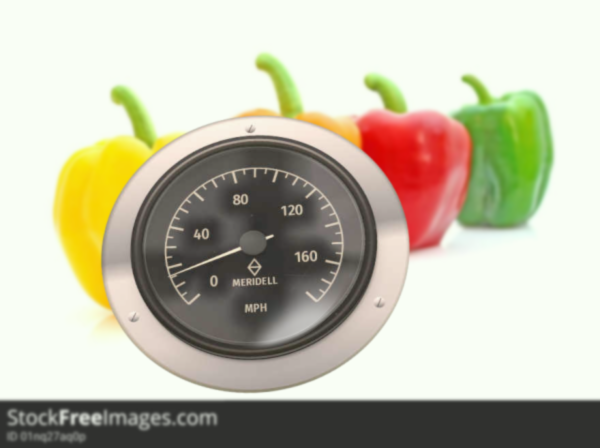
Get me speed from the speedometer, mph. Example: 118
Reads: 15
